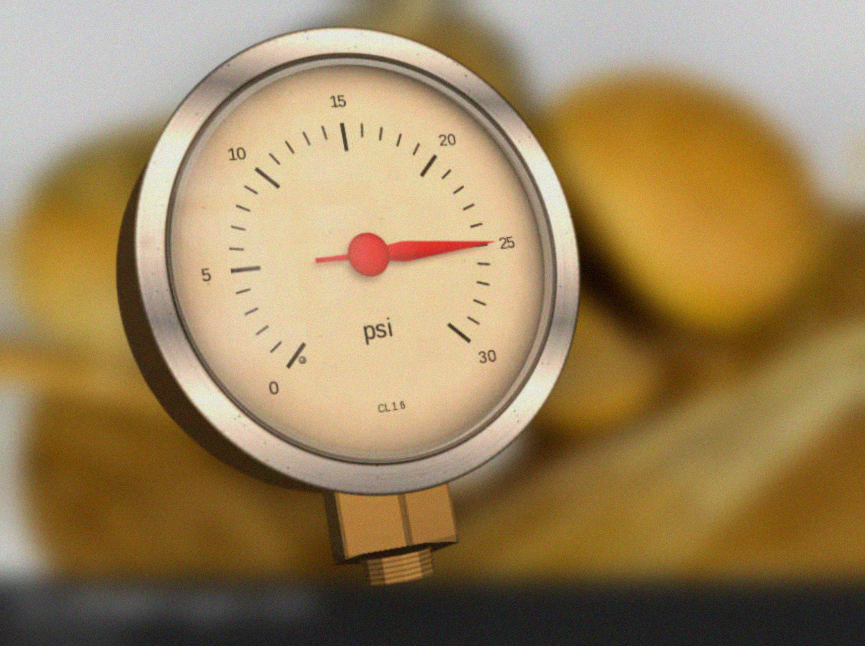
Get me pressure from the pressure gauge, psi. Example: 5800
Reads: 25
